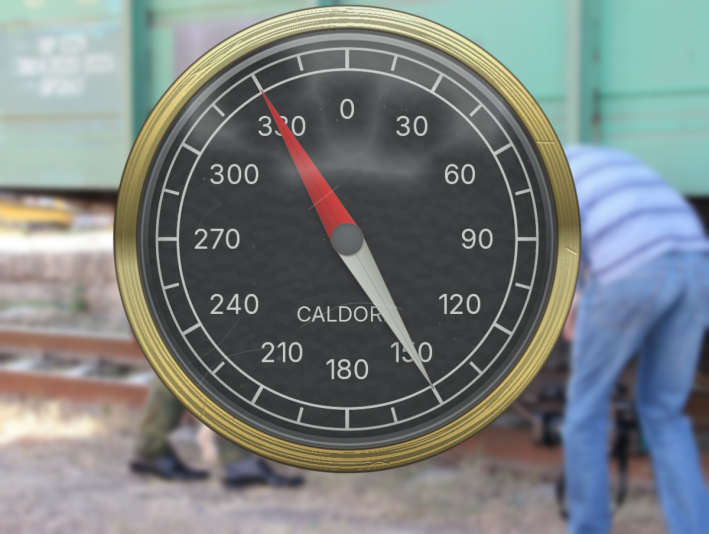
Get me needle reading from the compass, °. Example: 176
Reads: 330
